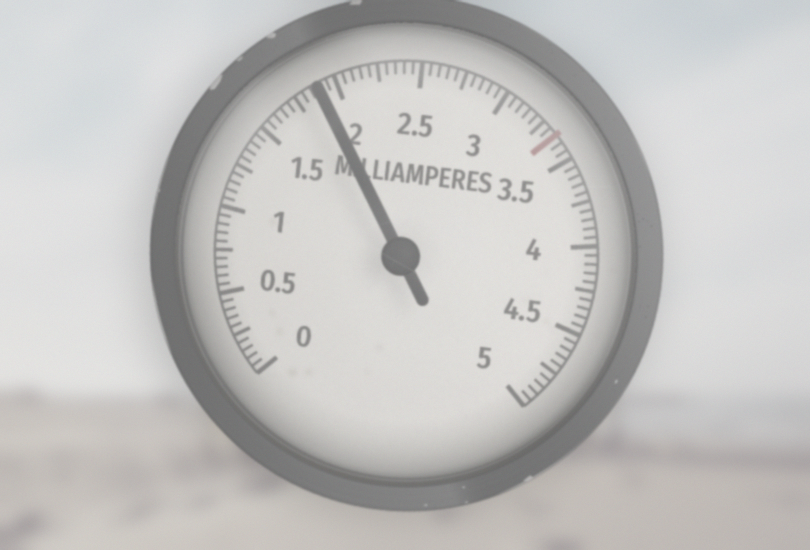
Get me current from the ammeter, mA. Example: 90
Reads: 1.9
